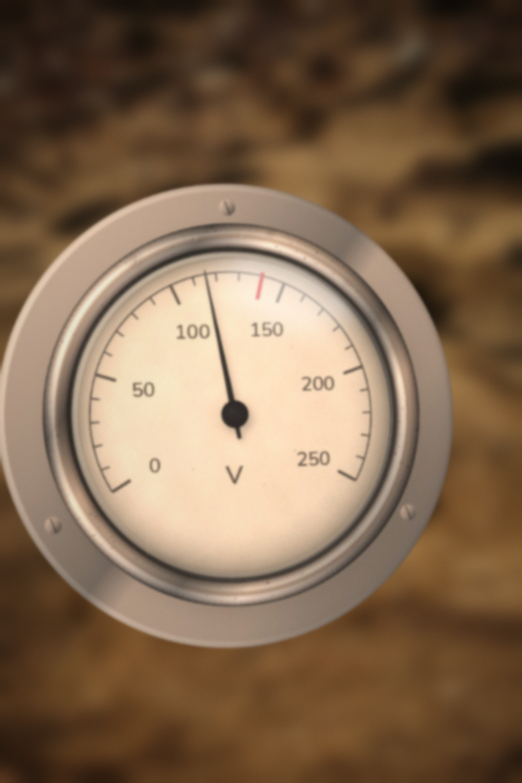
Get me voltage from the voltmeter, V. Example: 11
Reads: 115
